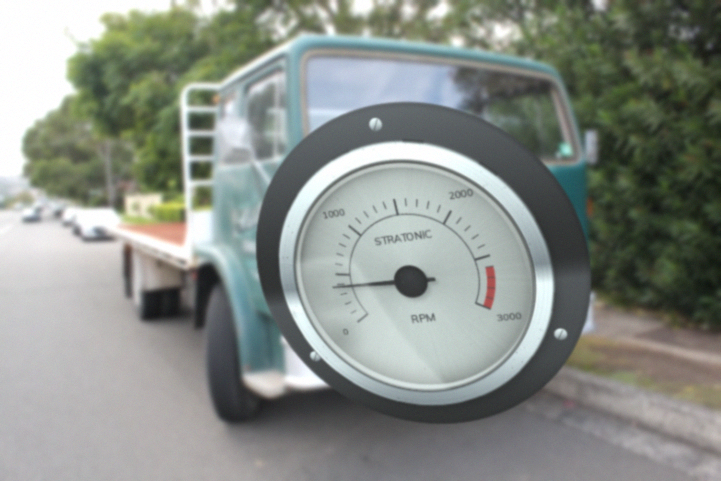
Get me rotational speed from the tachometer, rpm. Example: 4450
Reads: 400
